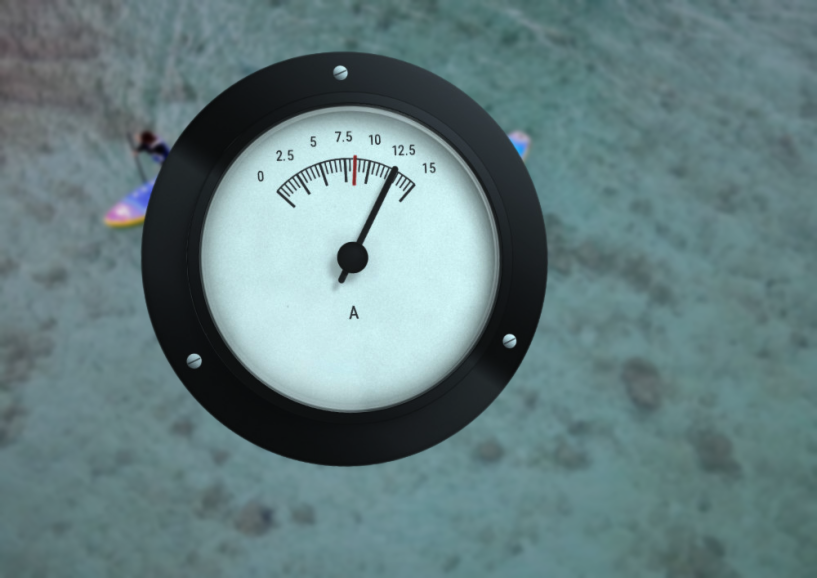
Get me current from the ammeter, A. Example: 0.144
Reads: 12.5
